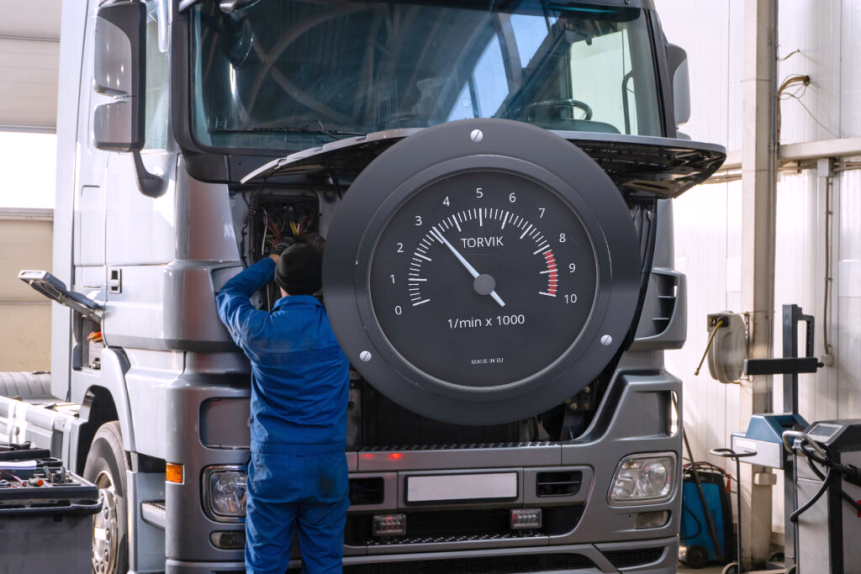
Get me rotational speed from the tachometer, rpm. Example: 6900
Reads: 3200
